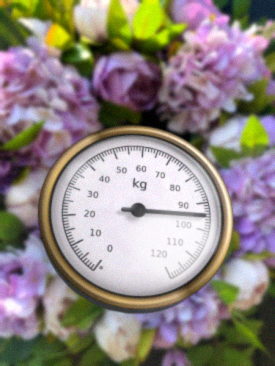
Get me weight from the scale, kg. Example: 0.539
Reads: 95
